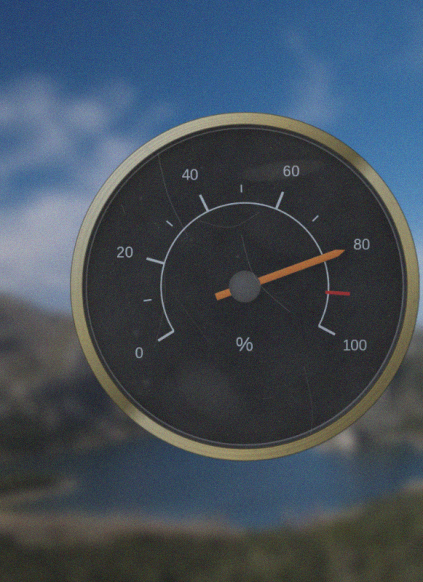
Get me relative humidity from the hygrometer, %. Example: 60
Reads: 80
